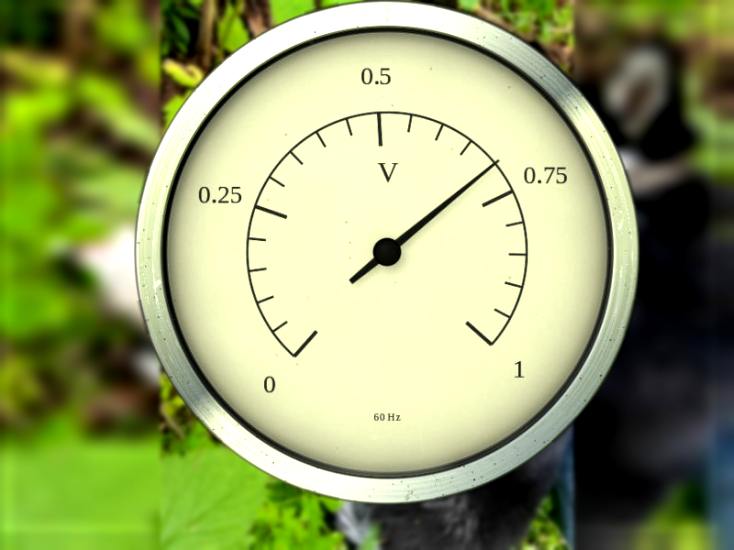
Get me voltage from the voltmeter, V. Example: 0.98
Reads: 0.7
